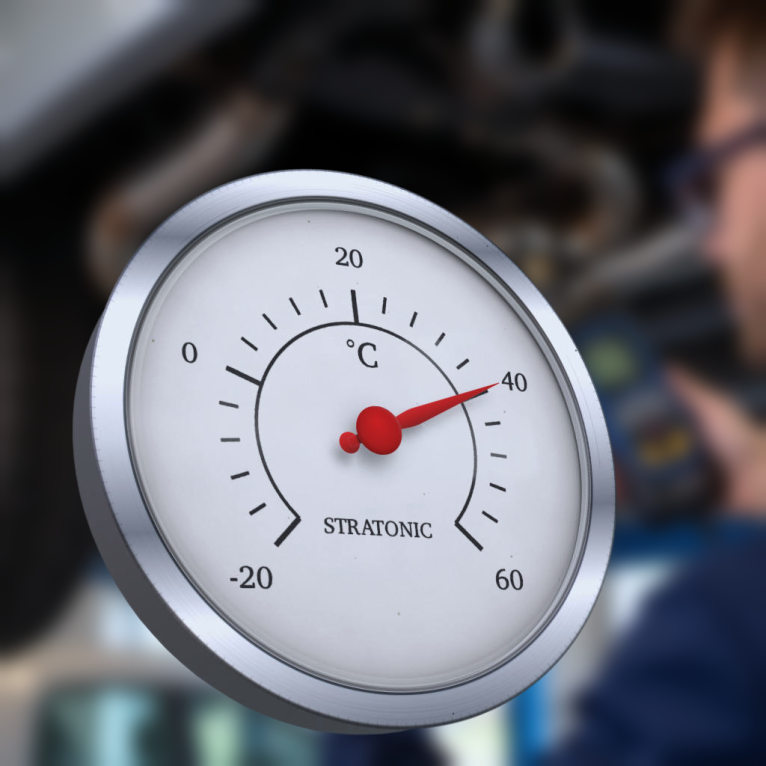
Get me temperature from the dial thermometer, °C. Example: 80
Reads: 40
